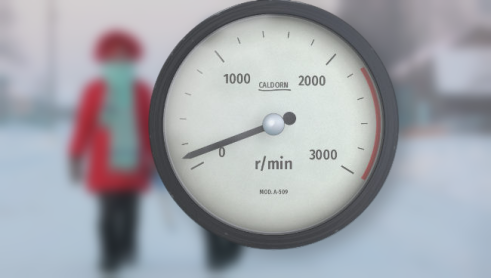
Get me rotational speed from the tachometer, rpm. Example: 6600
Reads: 100
